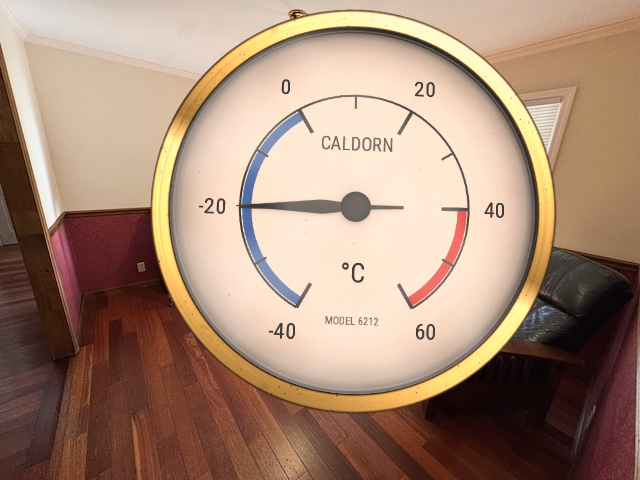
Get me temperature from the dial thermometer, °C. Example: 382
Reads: -20
